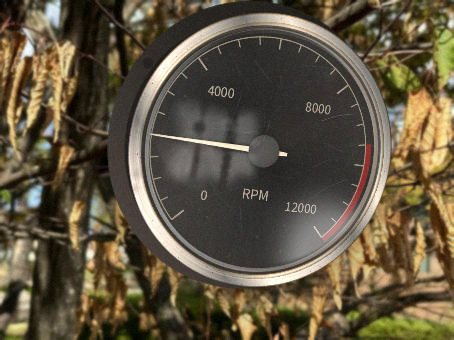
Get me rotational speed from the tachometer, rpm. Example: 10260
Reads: 2000
